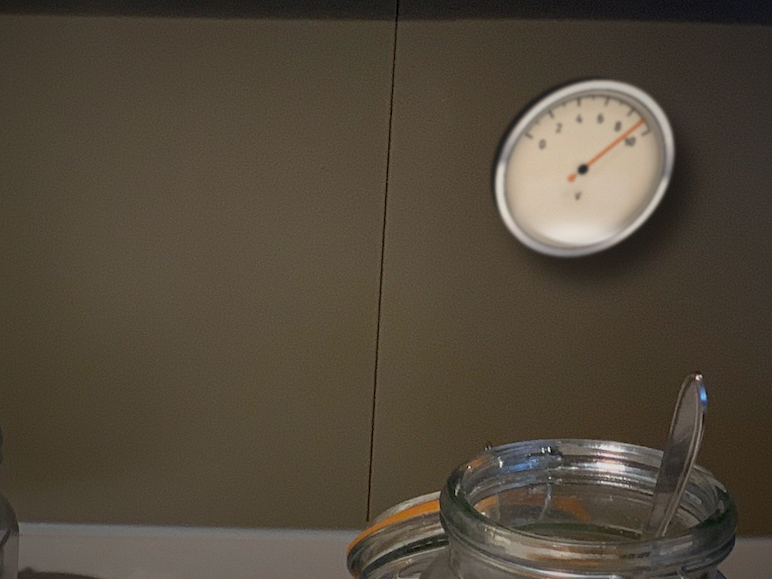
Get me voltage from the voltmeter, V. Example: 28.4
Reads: 9
